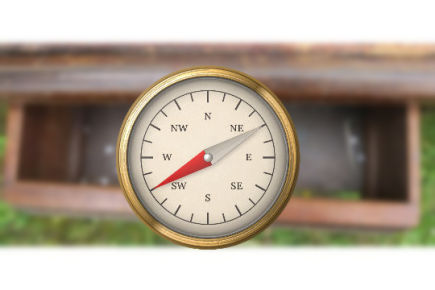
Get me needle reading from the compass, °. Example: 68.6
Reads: 240
